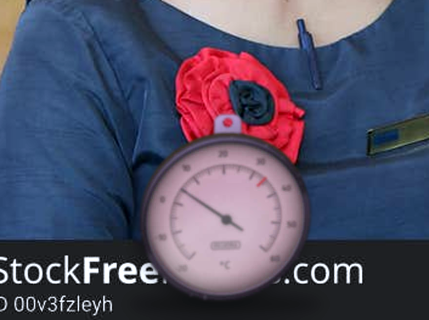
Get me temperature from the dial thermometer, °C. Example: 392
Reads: 5
